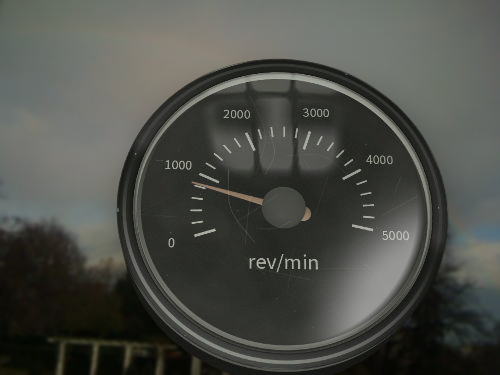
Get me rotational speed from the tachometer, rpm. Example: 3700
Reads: 800
